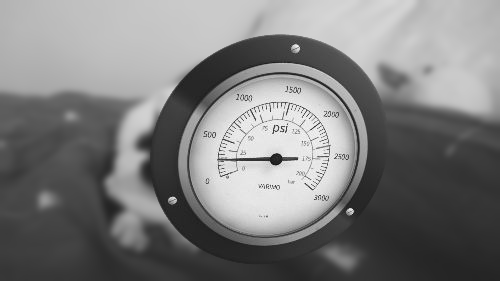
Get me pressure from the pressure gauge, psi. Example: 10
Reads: 250
